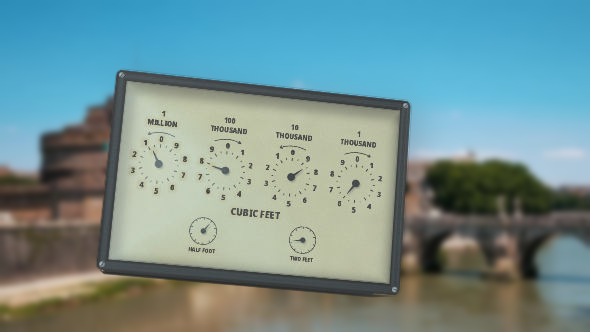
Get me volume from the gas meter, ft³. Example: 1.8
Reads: 78600
